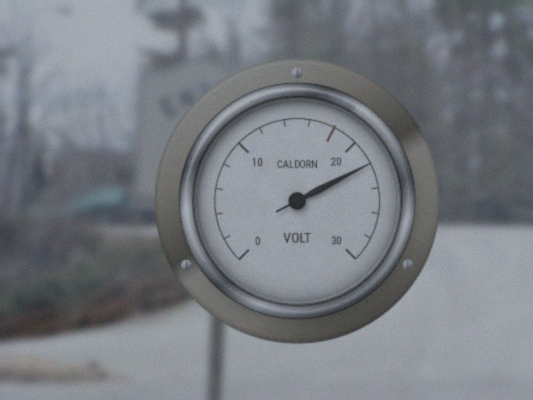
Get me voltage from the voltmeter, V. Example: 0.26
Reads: 22
